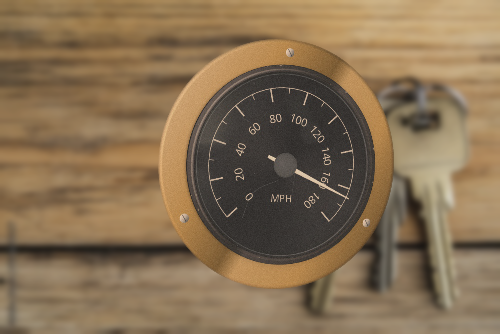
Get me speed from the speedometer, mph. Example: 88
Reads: 165
